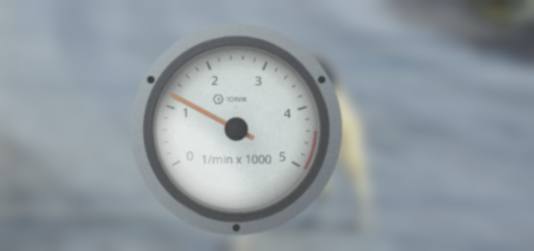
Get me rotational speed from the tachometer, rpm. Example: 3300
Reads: 1200
